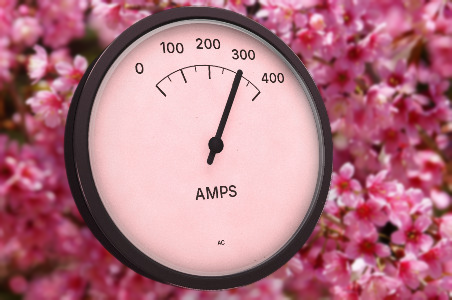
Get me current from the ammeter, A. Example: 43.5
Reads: 300
